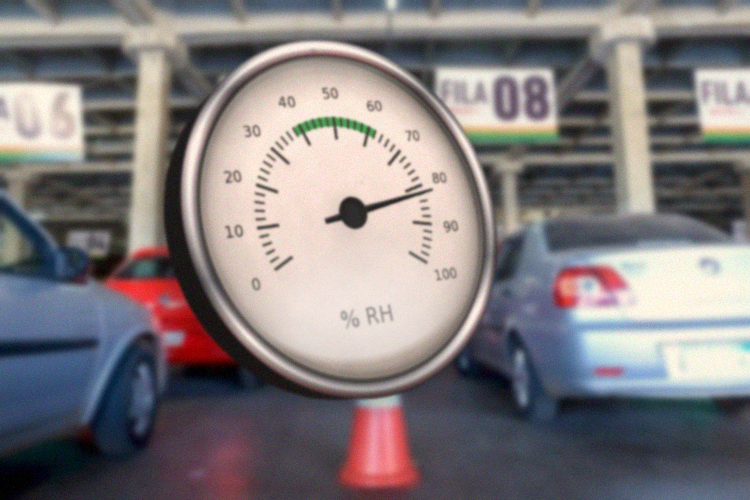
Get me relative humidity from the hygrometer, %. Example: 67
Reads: 82
